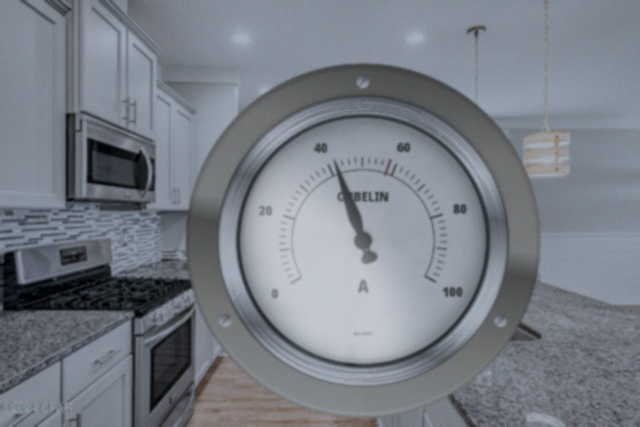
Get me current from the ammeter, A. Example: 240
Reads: 42
